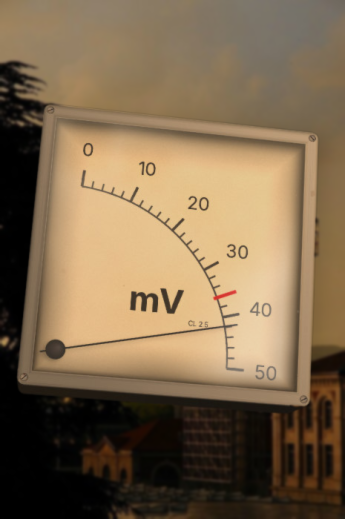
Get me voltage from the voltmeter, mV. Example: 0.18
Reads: 42
